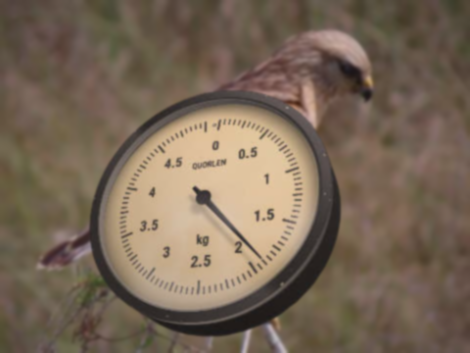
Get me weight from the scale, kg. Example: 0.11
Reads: 1.9
